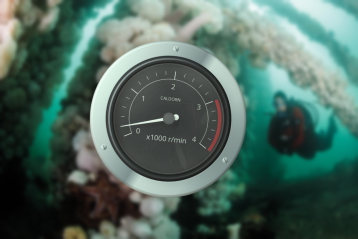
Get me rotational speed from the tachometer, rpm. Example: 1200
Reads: 200
